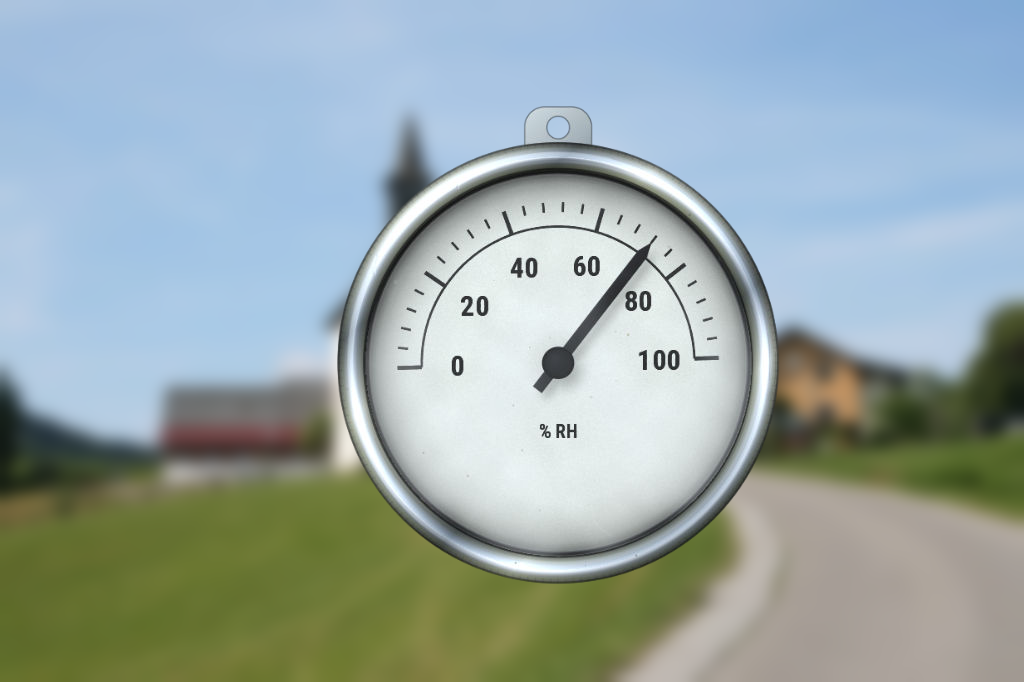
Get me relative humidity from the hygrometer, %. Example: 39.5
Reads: 72
